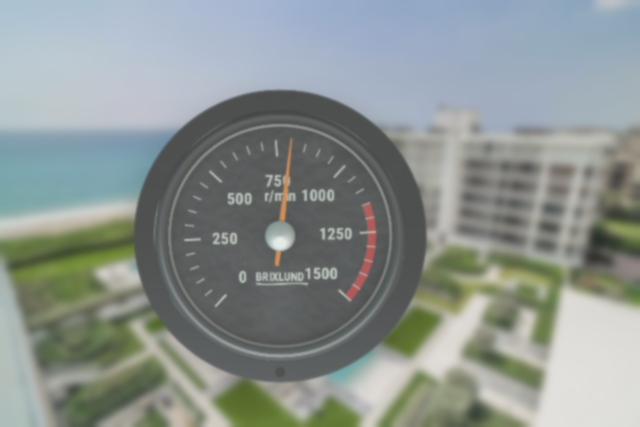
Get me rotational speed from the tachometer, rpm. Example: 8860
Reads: 800
